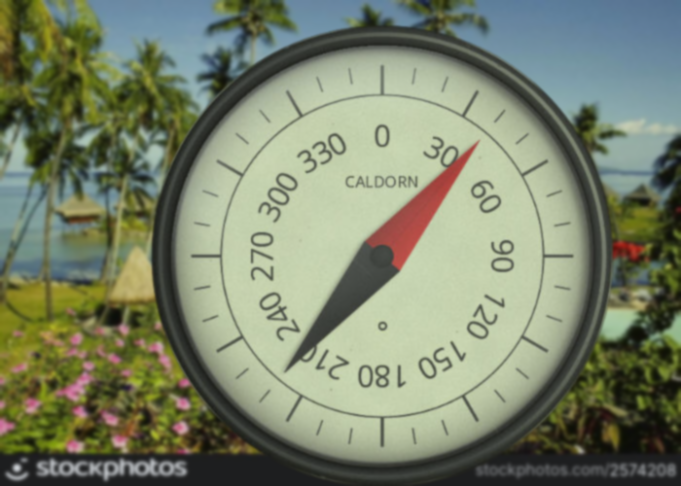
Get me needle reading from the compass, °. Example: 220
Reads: 40
